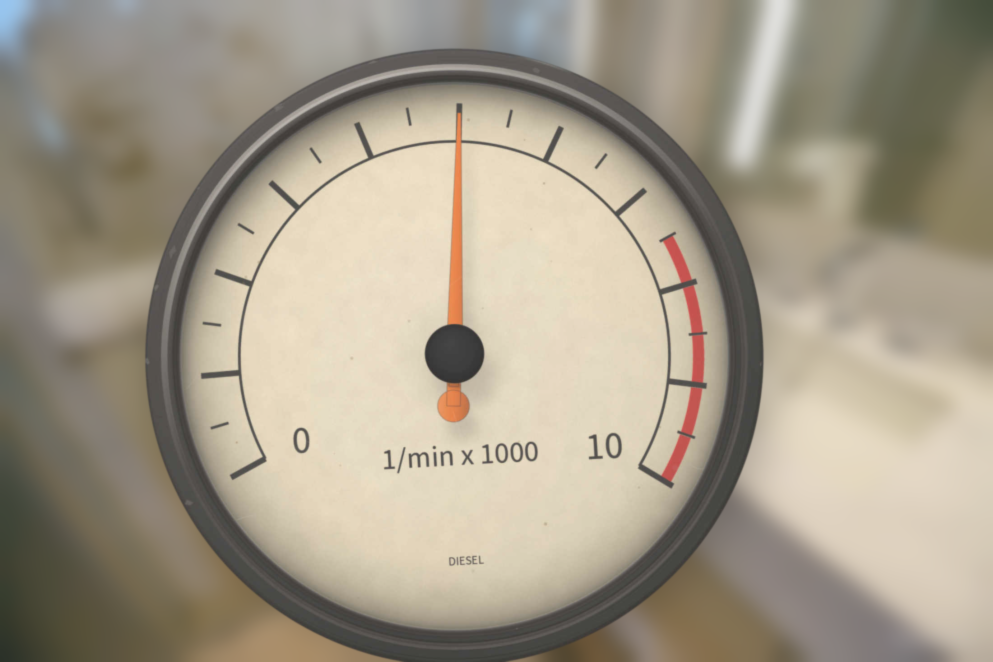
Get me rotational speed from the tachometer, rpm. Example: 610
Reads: 5000
